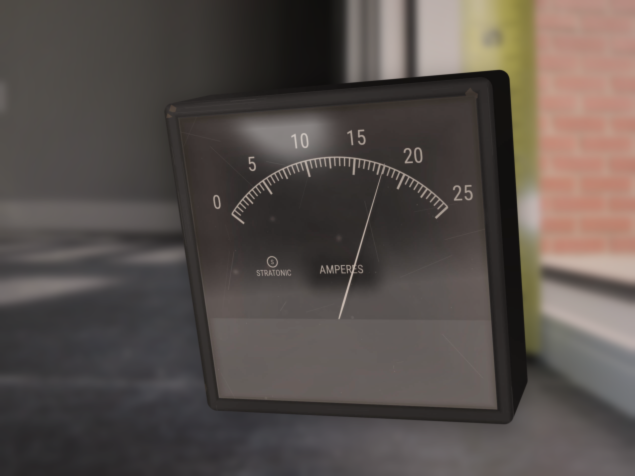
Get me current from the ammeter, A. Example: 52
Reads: 18
